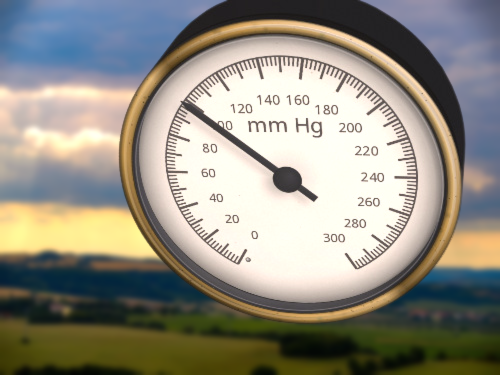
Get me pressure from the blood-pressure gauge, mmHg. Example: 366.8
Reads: 100
